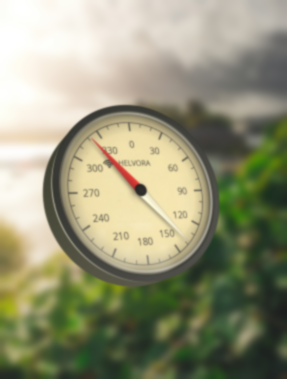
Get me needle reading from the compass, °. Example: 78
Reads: 320
